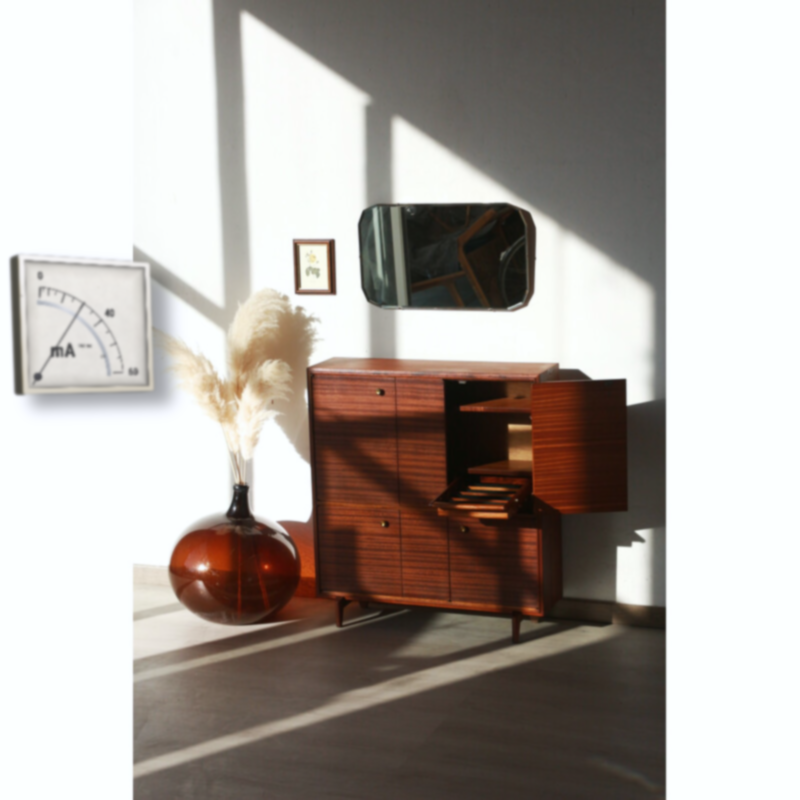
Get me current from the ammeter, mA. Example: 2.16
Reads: 30
